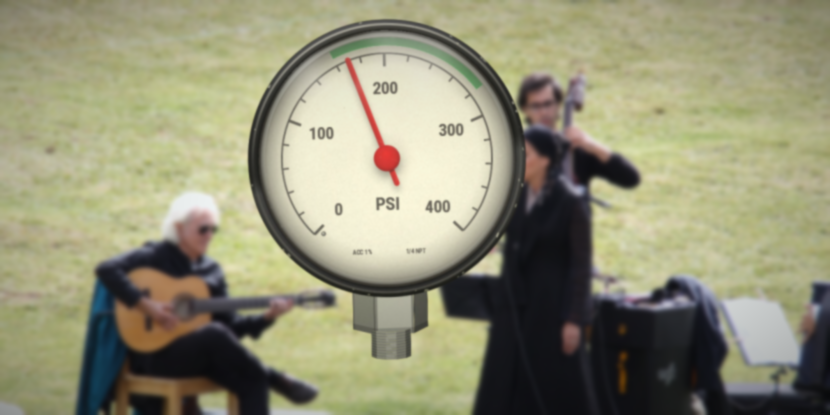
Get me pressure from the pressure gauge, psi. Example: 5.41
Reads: 170
